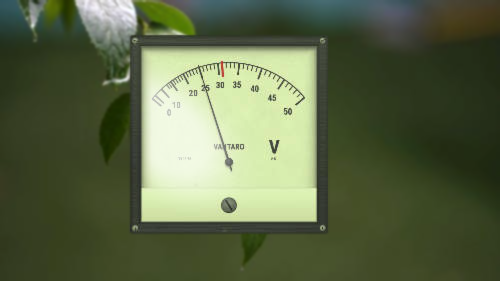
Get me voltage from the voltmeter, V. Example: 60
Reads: 25
